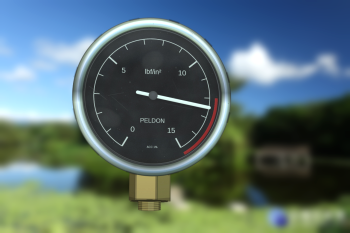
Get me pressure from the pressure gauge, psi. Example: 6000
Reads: 12.5
